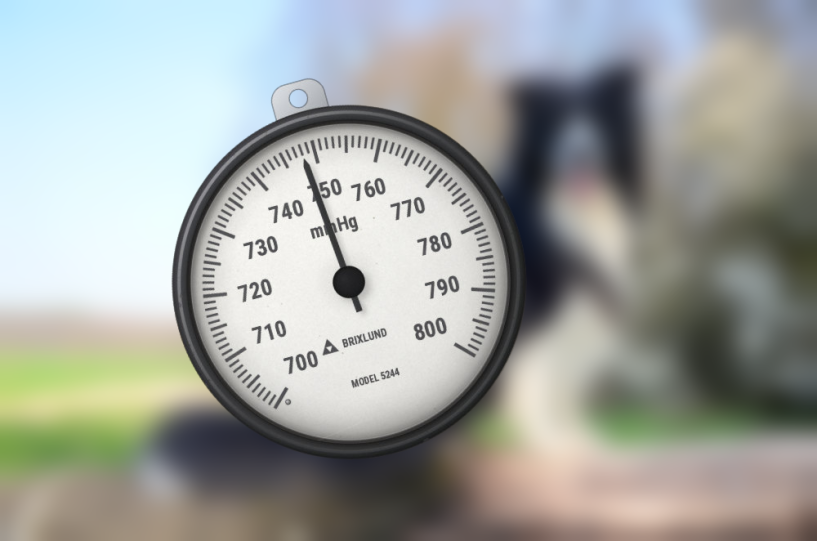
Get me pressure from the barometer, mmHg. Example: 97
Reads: 748
